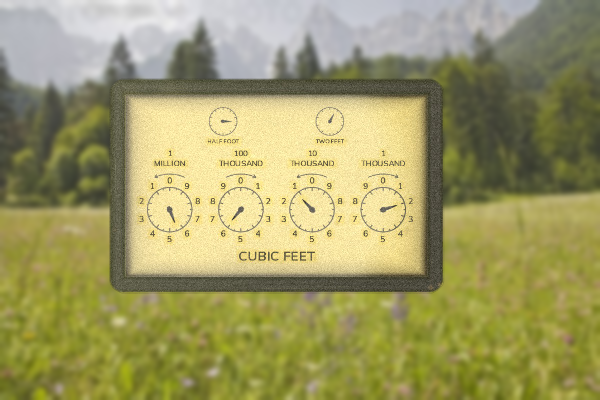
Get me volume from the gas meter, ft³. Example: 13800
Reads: 561200
